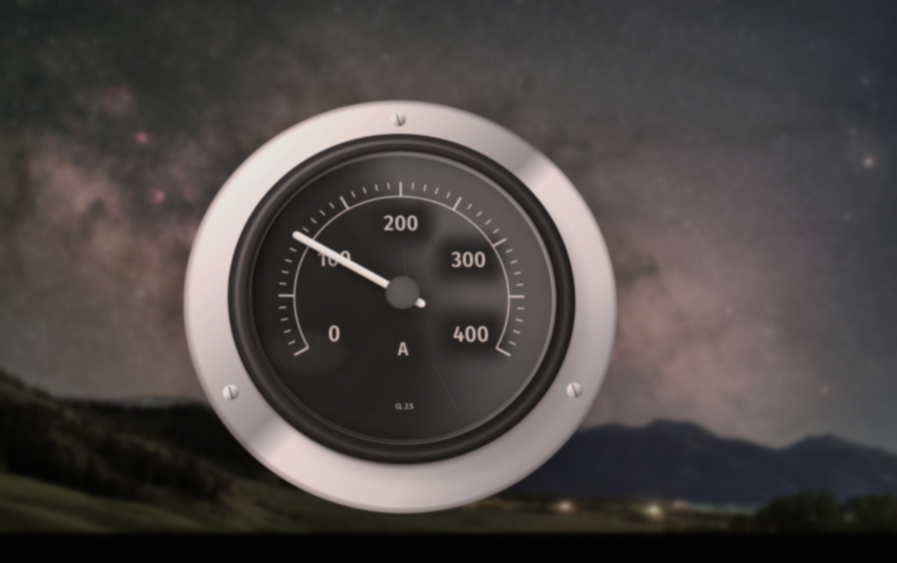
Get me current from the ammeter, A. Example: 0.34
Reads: 100
